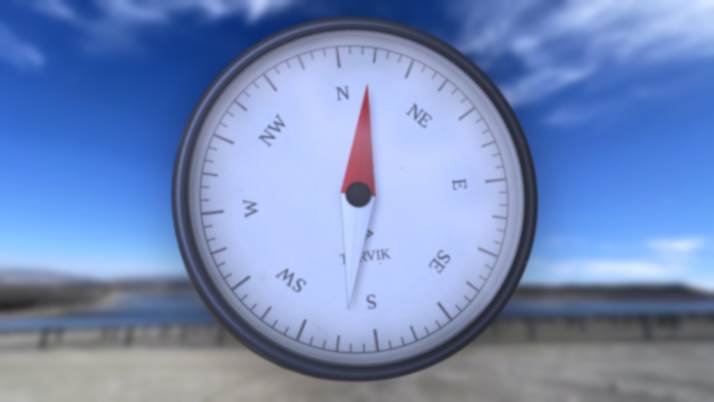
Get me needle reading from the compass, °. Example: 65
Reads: 12.5
